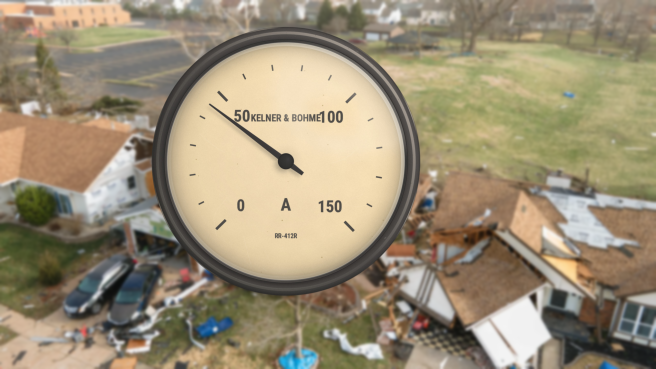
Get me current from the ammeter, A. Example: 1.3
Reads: 45
